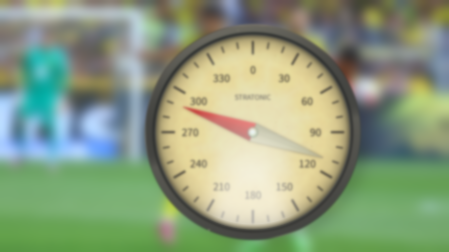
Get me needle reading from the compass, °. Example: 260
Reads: 290
